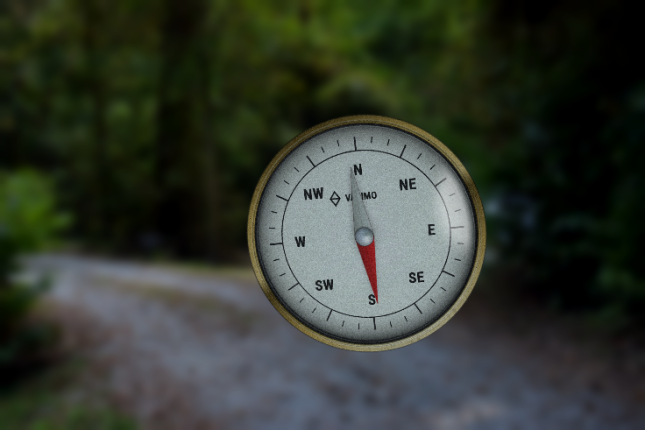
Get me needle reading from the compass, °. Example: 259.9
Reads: 175
